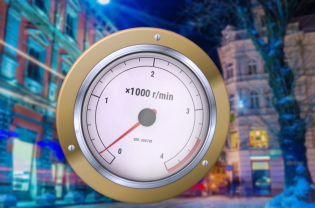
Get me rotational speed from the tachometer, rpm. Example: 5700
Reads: 200
